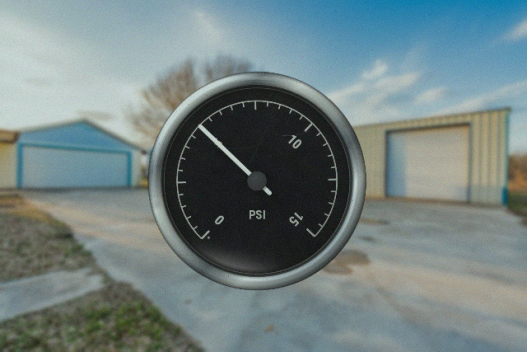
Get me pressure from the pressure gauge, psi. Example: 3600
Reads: 5
